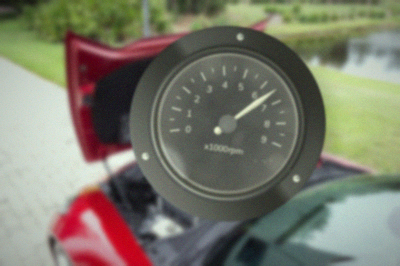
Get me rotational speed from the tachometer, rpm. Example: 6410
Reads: 6500
